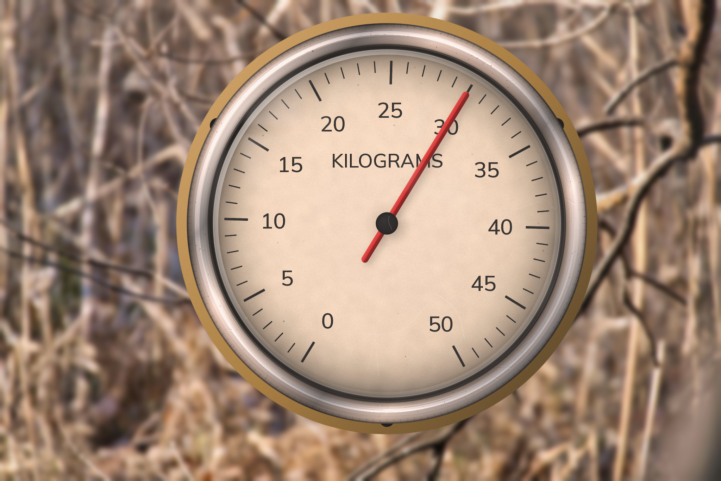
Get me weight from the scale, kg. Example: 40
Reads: 30
